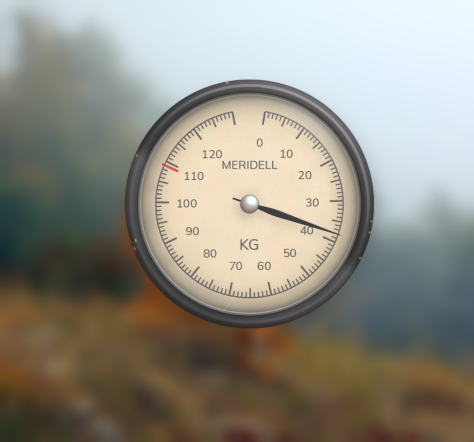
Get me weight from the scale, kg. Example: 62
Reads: 38
